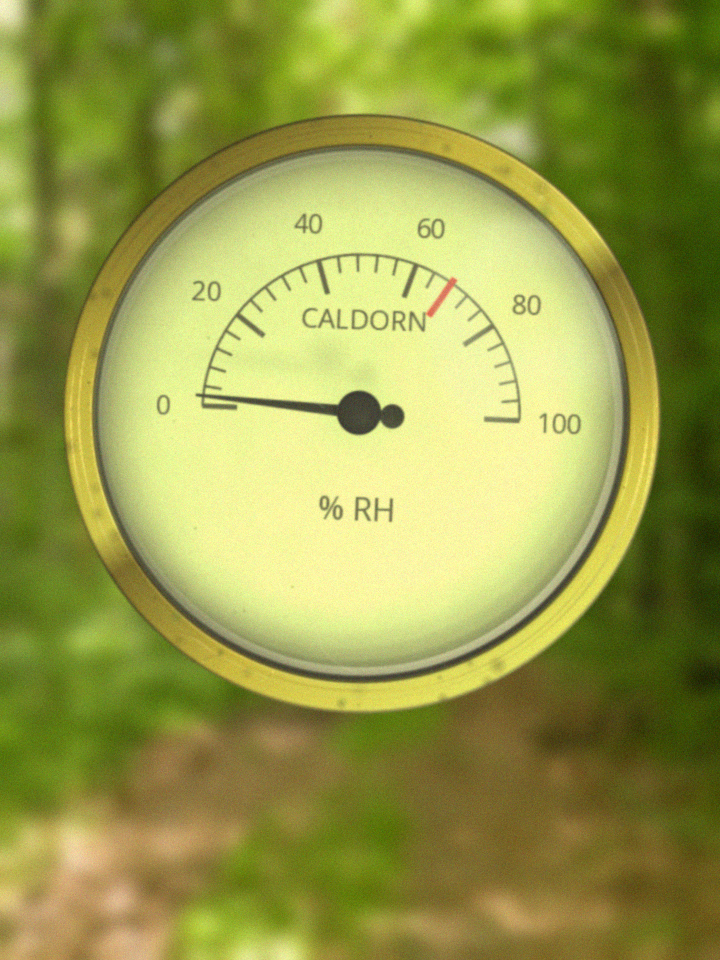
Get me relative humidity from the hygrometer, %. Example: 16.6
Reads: 2
